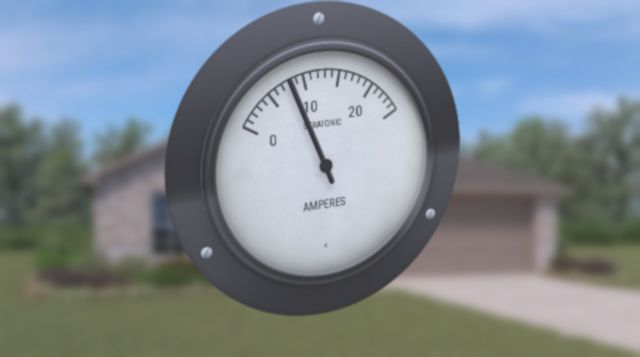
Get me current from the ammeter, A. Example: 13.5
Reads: 8
